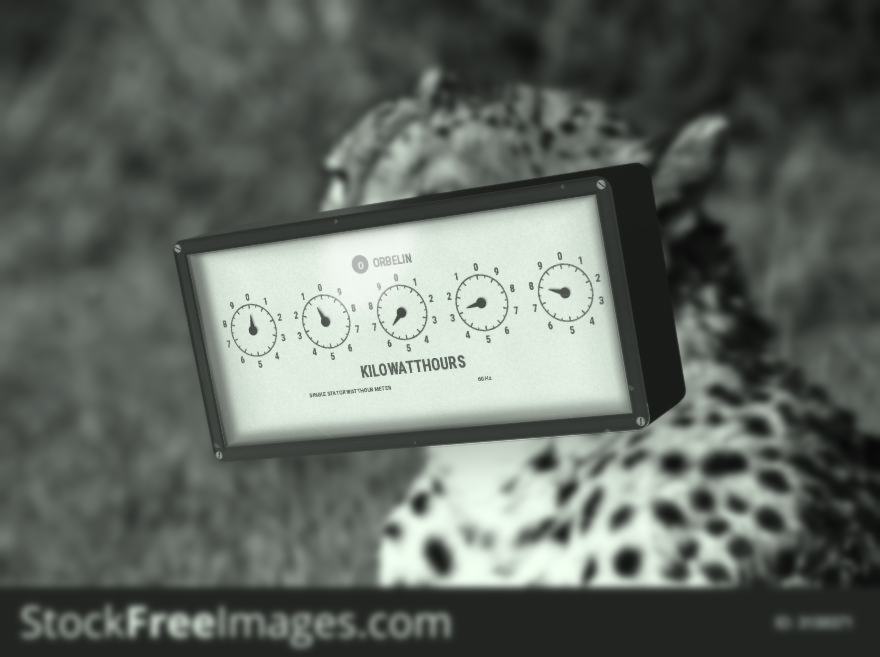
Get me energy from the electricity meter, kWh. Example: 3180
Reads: 628
